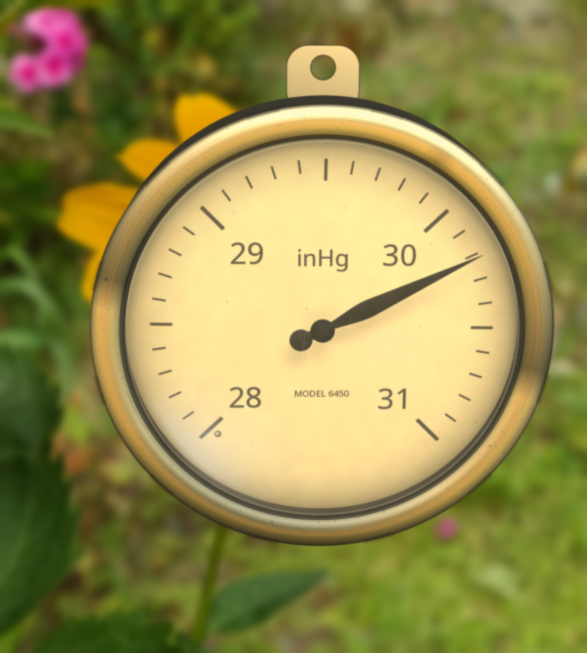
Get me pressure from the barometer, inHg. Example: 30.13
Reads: 30.2
